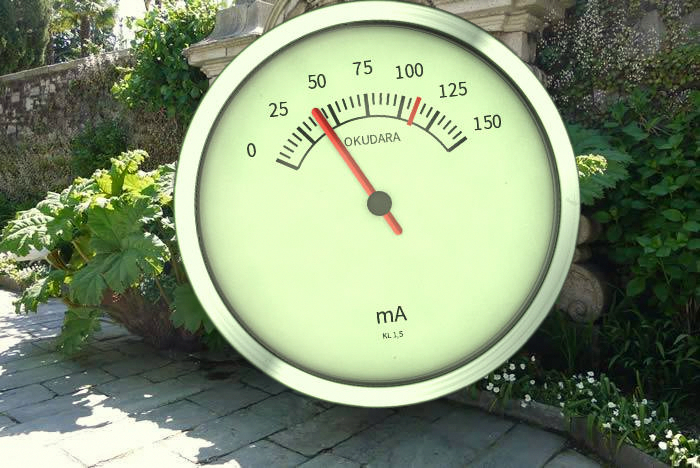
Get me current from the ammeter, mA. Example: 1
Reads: 40
